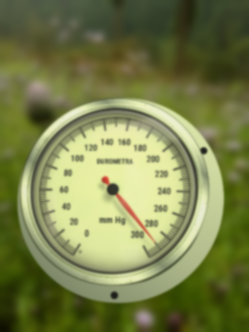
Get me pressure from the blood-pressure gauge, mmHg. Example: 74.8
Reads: 290
